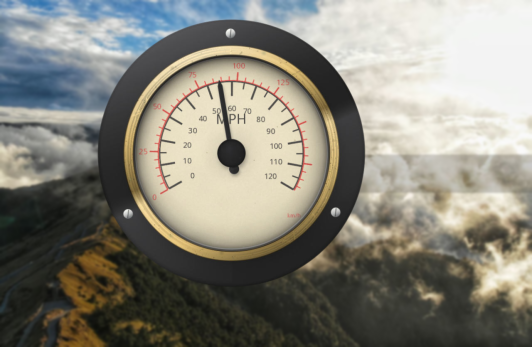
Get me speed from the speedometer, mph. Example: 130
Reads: 55
